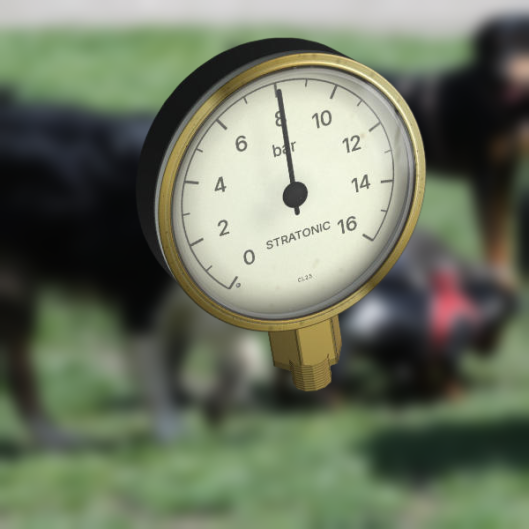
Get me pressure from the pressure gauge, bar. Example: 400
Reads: 8
